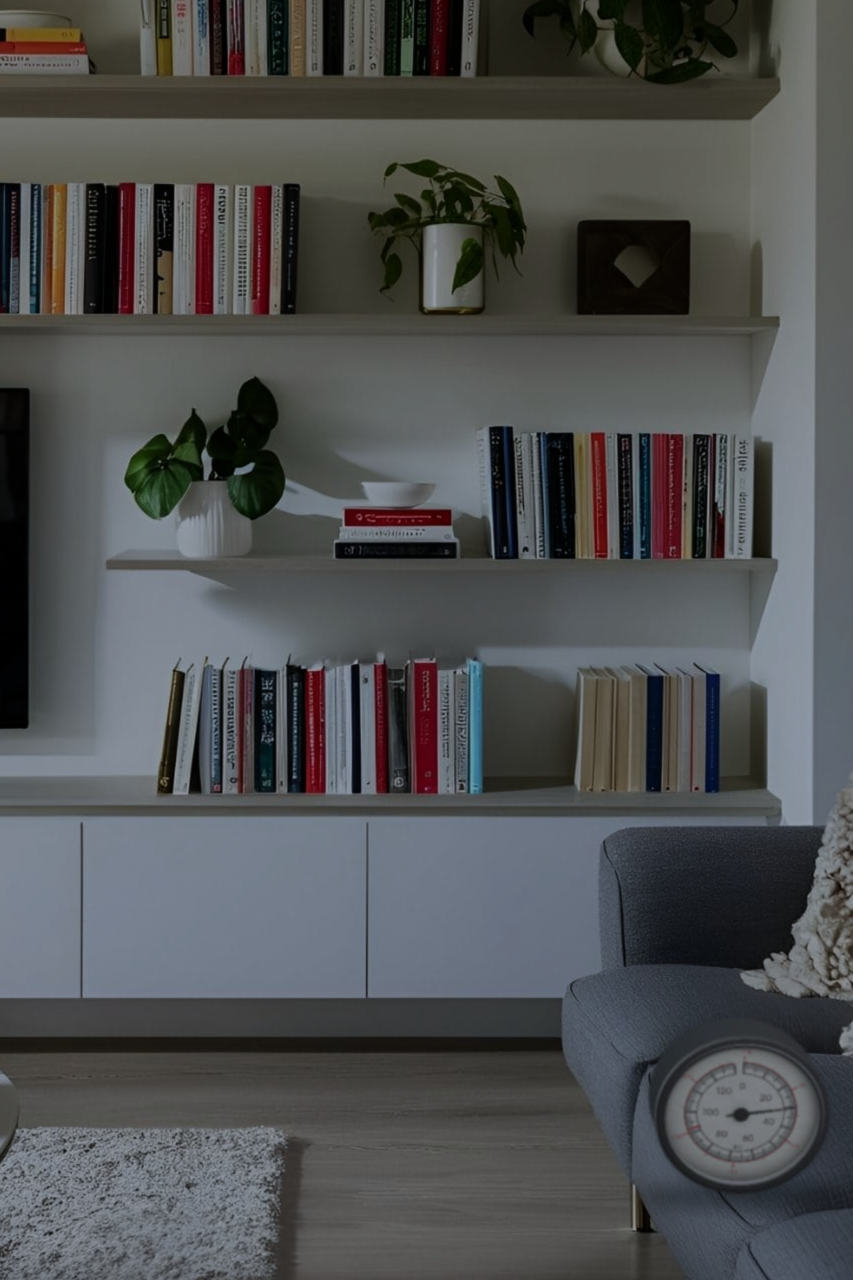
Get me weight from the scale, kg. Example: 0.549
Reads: 30
